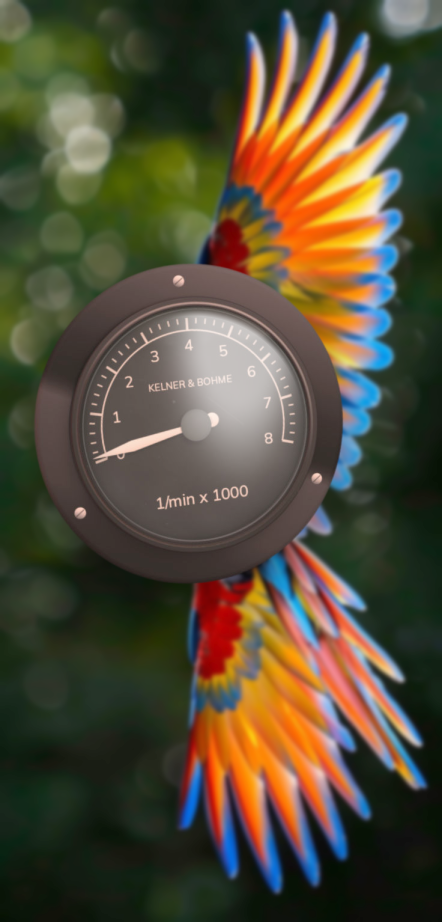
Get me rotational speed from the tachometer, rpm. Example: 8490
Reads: 100
